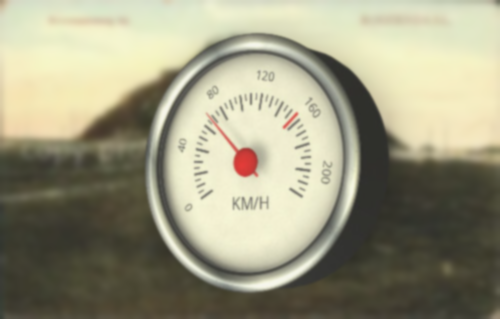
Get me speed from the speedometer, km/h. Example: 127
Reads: 70
